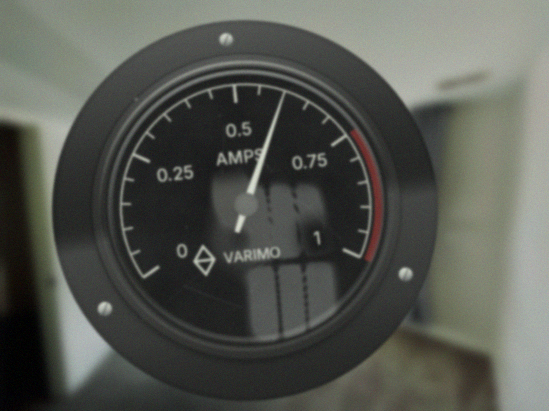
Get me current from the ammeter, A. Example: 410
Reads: 0.6
